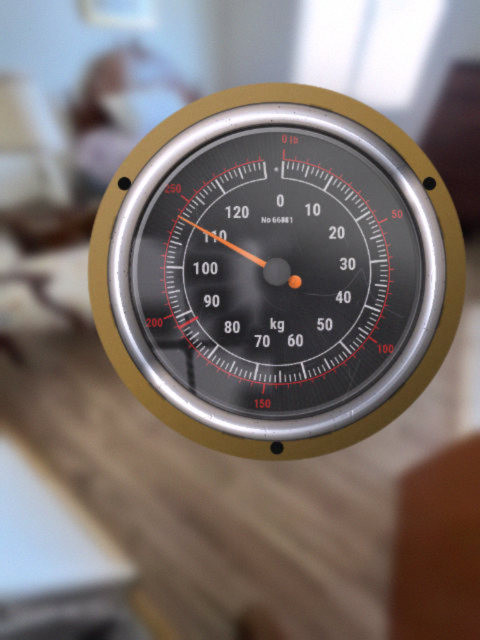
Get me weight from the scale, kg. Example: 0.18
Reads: 110
